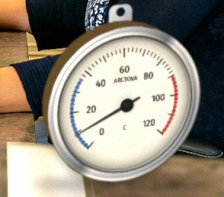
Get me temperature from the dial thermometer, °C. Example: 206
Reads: 10
